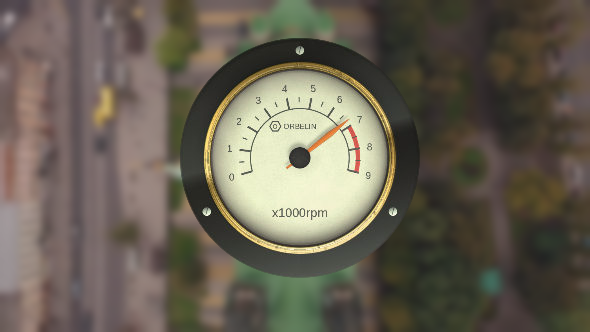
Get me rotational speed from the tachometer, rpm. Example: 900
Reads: 6750
